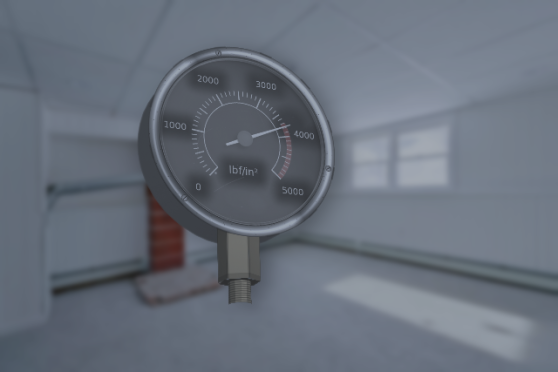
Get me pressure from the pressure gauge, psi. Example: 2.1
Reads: 3800
